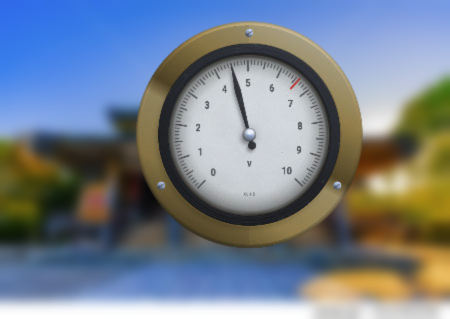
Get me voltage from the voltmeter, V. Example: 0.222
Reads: 4.5
